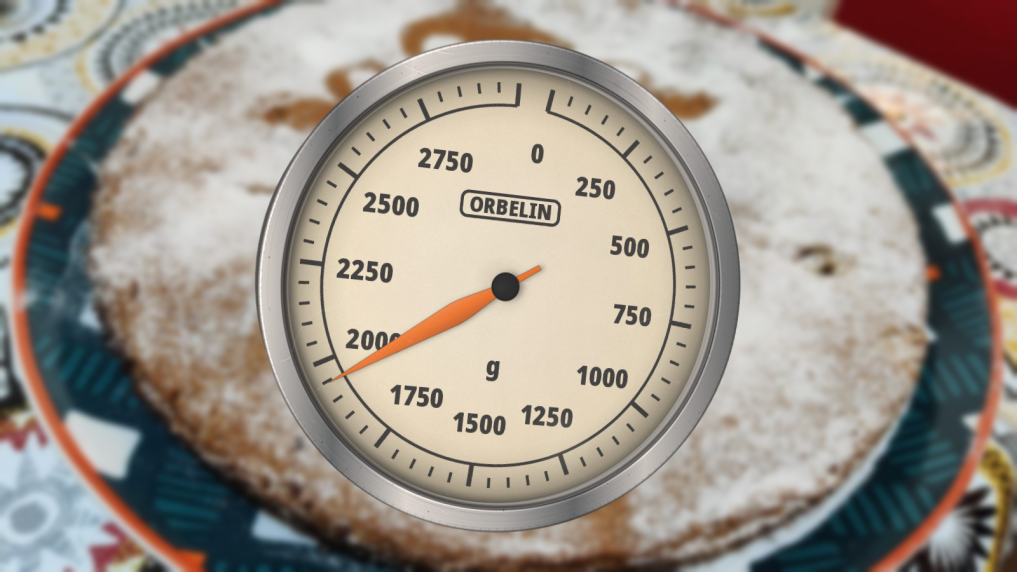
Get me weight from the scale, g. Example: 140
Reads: 1950
